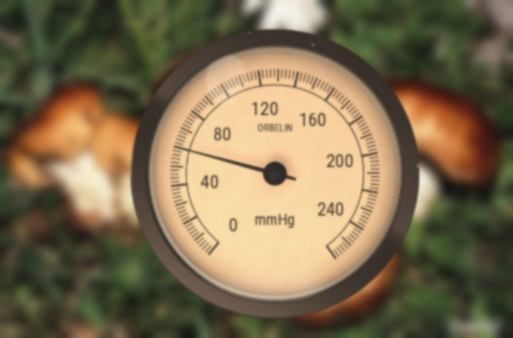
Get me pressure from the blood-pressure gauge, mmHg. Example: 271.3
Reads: 60
